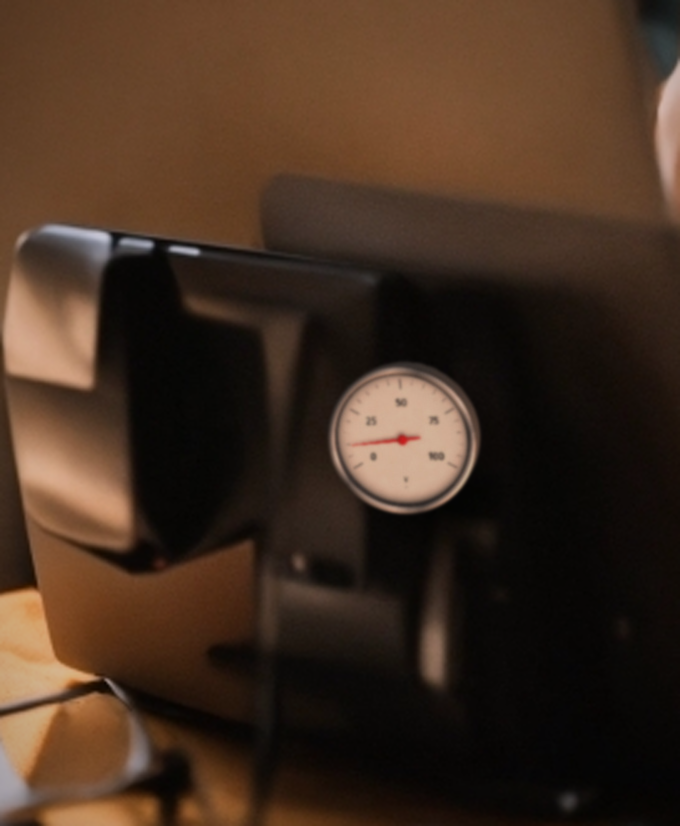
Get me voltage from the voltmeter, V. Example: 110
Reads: 10
